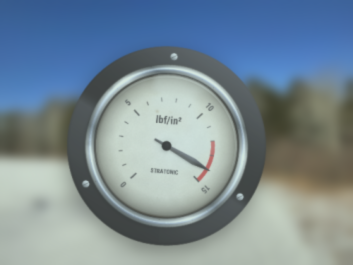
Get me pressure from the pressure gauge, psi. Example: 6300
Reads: 14
